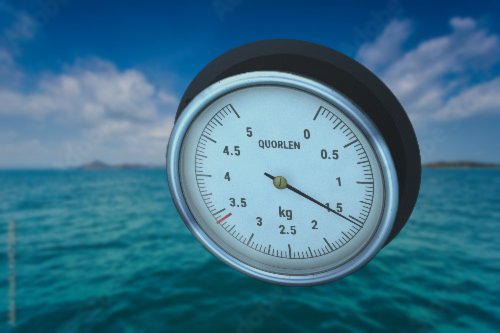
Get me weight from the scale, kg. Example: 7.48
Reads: 1.5
